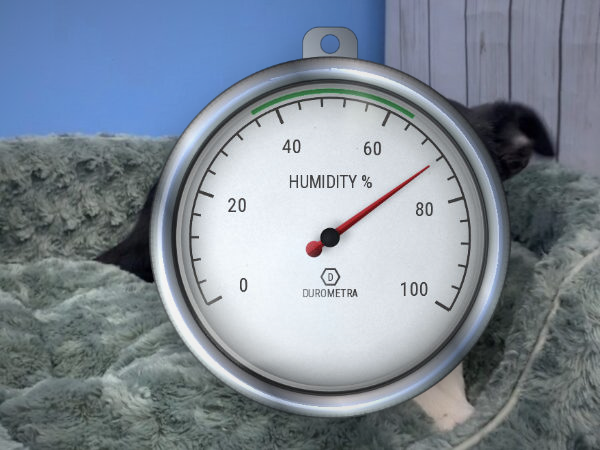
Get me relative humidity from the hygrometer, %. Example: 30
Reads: 72
